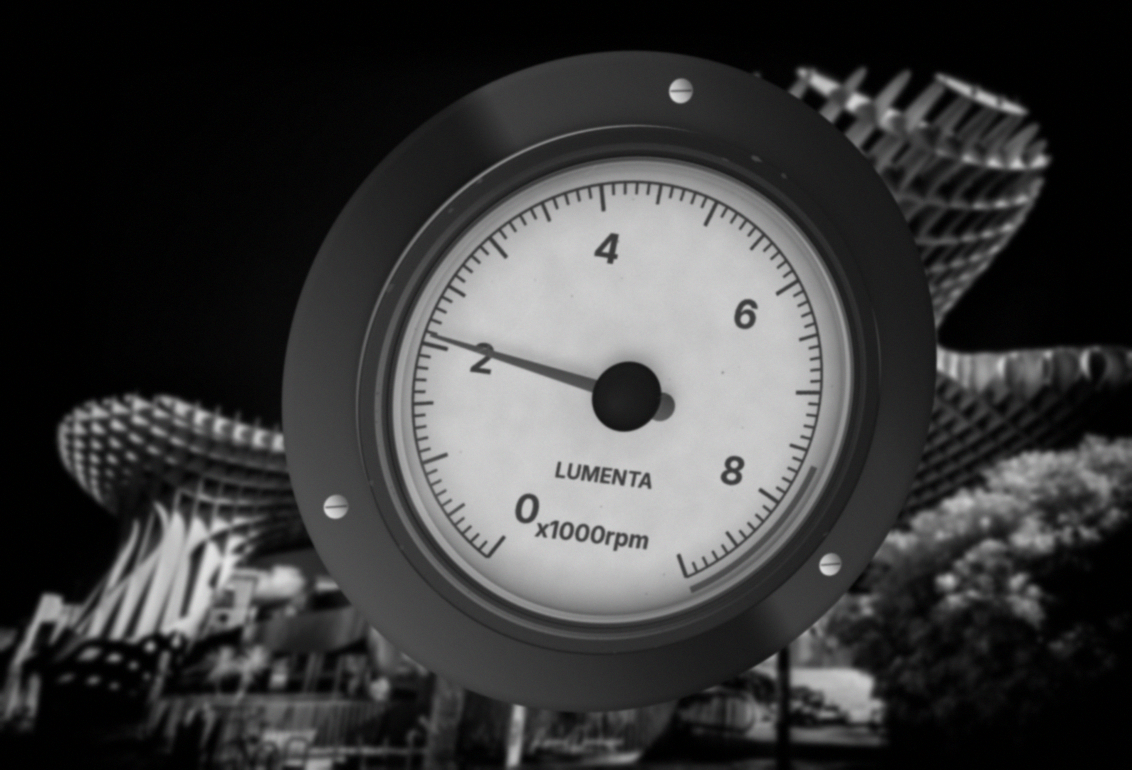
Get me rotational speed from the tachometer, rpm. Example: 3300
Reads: 2100
